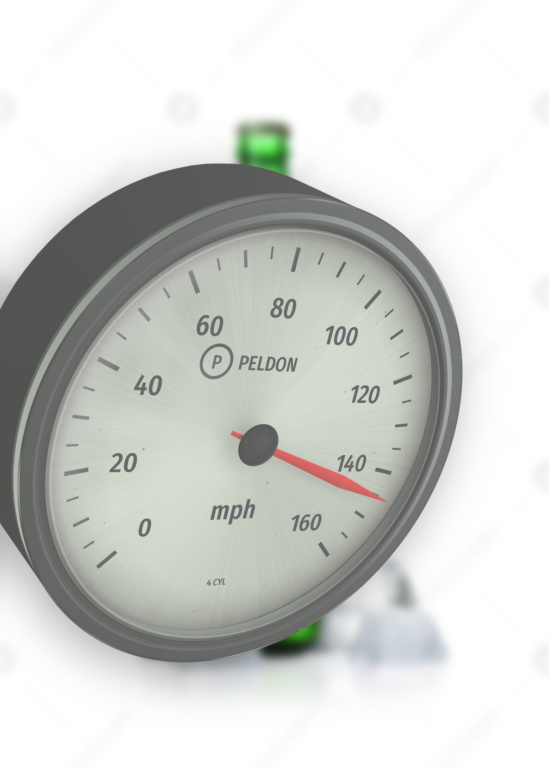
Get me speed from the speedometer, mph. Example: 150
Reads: 145
